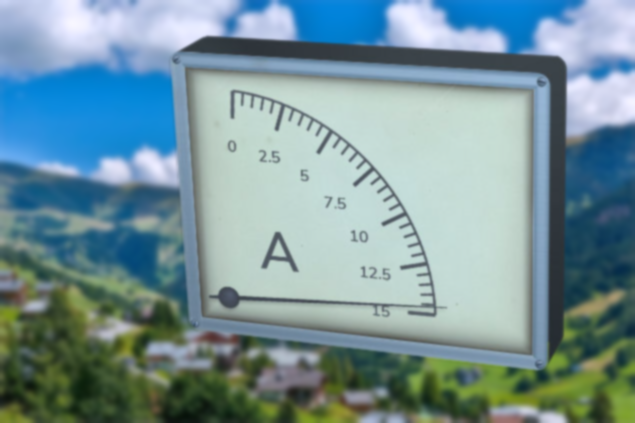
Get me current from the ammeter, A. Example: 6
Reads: 14.5
